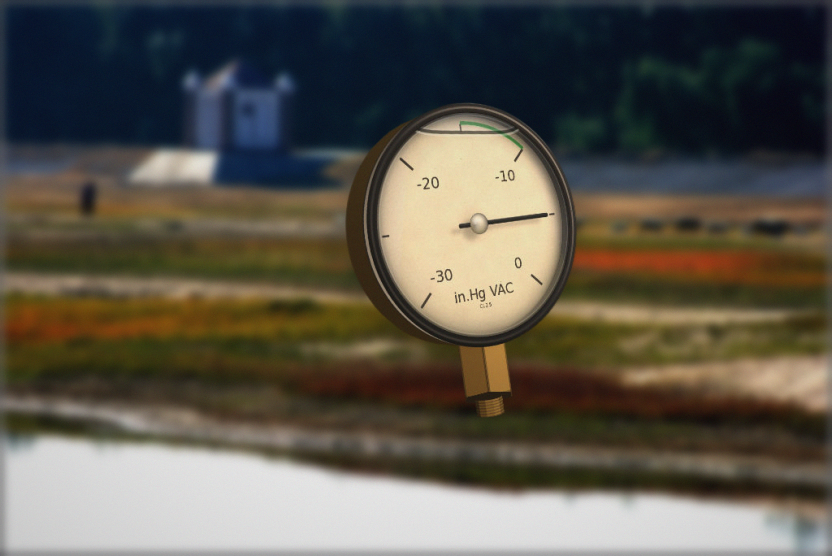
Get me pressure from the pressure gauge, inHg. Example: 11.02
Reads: -5
